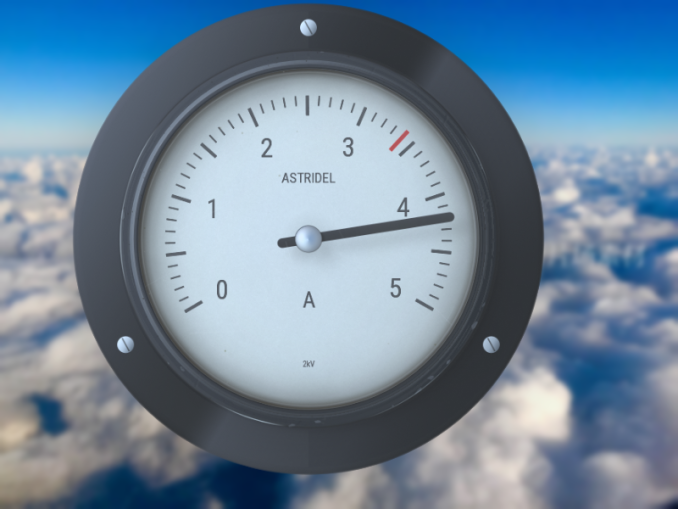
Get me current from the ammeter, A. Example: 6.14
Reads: 4.2
